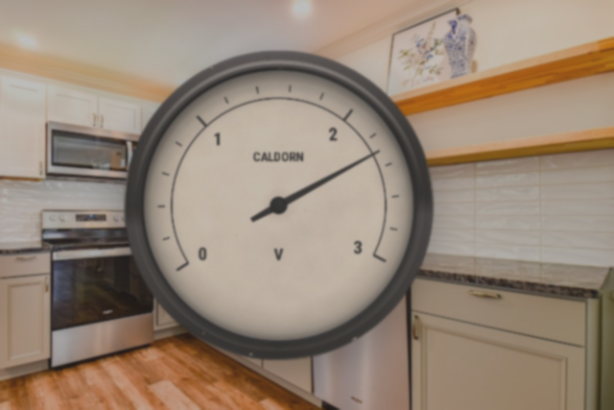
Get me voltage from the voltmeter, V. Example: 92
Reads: 2.3
